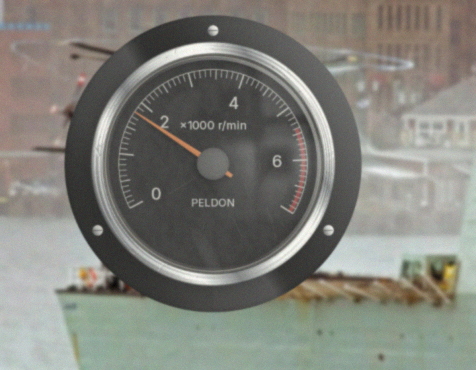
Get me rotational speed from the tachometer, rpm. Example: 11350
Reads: 1800
